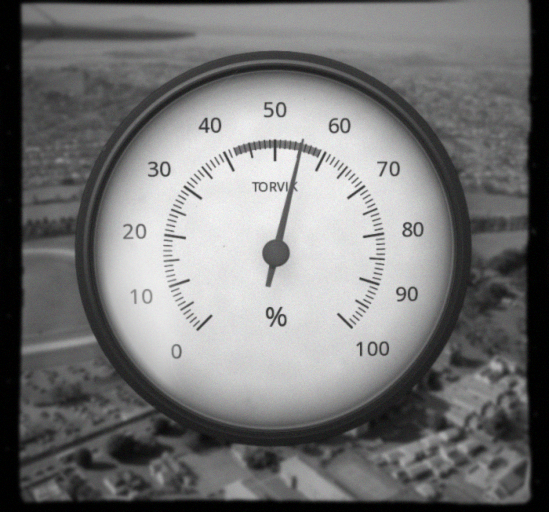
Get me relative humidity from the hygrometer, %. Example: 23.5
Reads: 55
